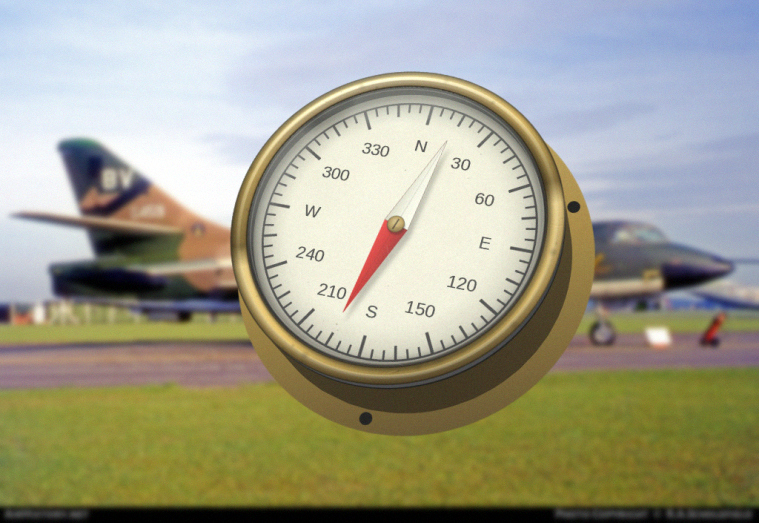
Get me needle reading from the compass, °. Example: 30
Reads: 195
